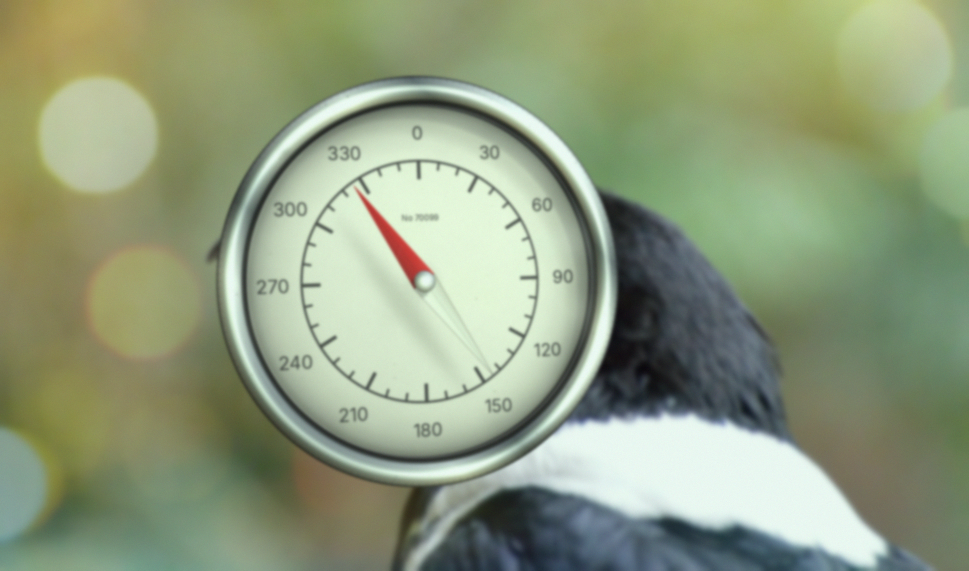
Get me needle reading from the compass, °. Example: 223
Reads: 325
